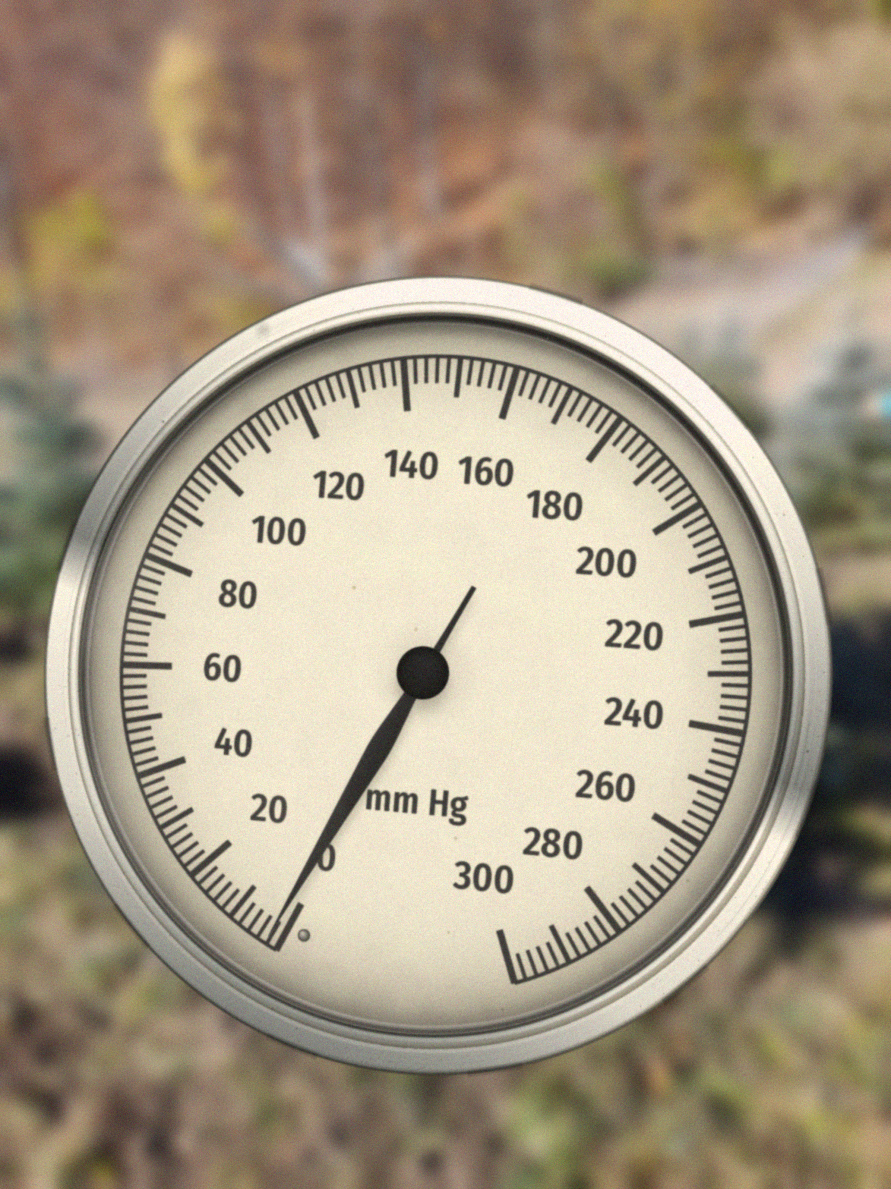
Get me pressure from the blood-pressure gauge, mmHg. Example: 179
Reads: 2
